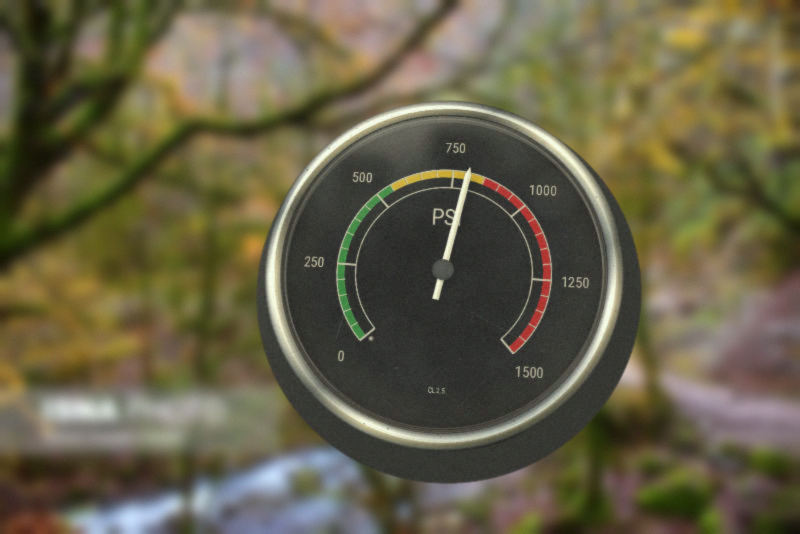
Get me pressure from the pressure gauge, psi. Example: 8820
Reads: 800
